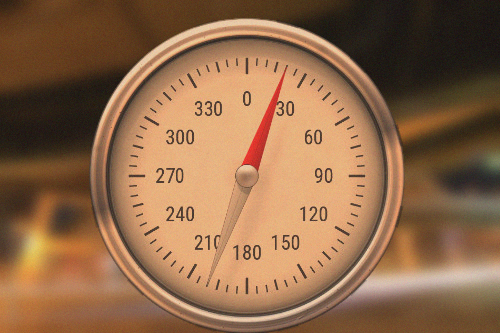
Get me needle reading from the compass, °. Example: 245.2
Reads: 20
